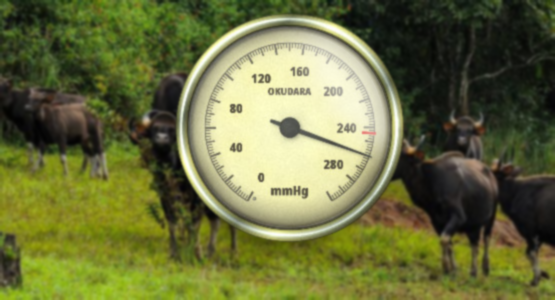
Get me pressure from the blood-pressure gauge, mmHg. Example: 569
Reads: 260
